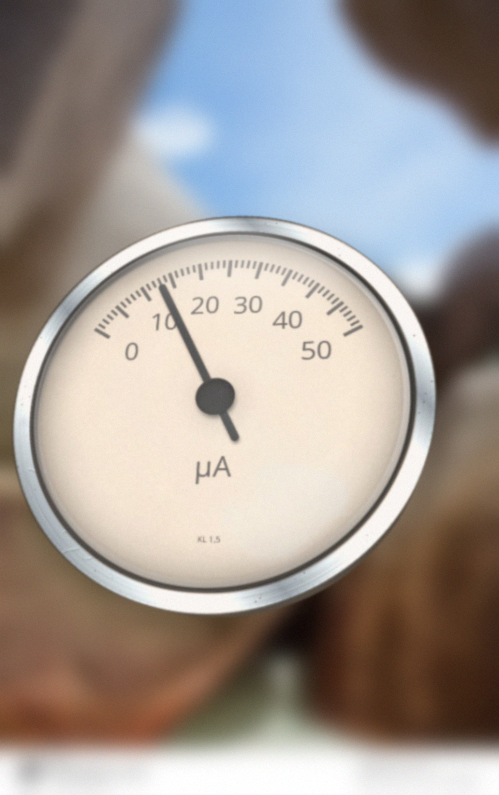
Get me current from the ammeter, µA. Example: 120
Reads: 13
